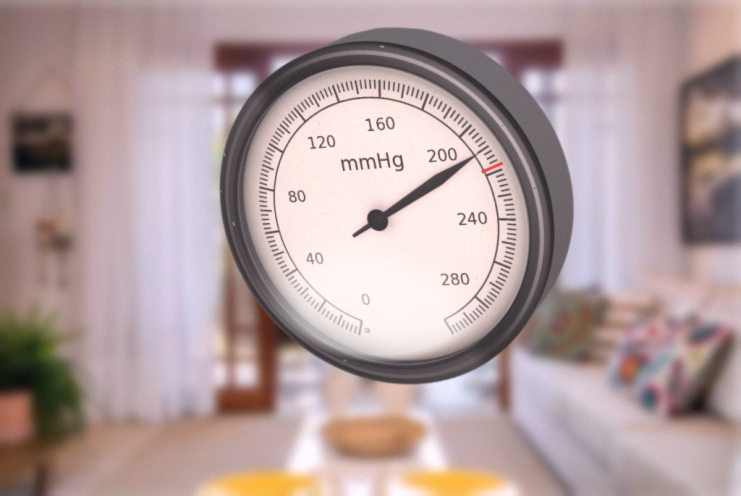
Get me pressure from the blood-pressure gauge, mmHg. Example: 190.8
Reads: 210
